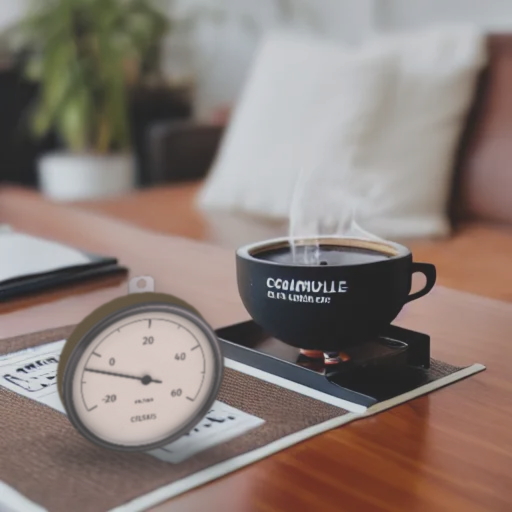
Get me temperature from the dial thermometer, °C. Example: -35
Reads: -5
